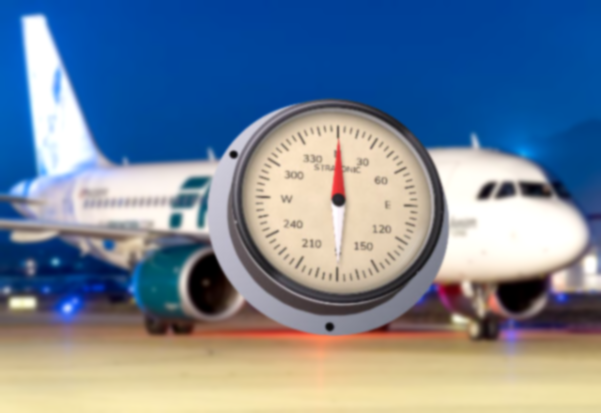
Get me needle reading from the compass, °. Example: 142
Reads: 0
